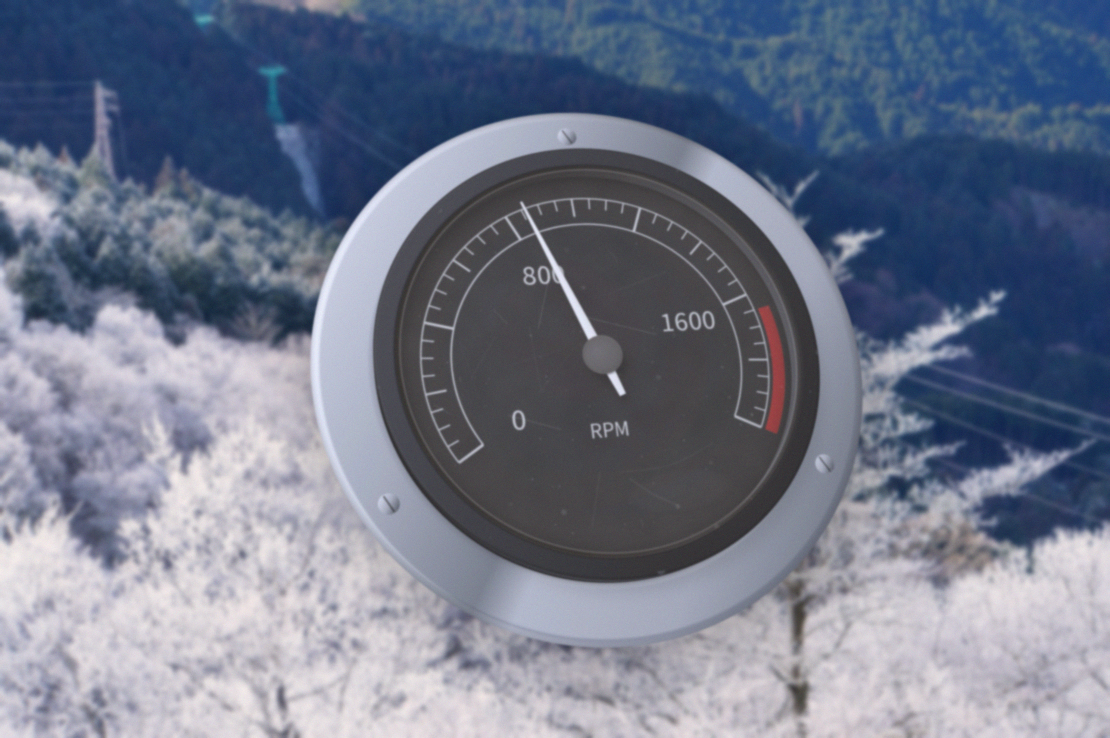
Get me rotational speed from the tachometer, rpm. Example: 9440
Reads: 850
